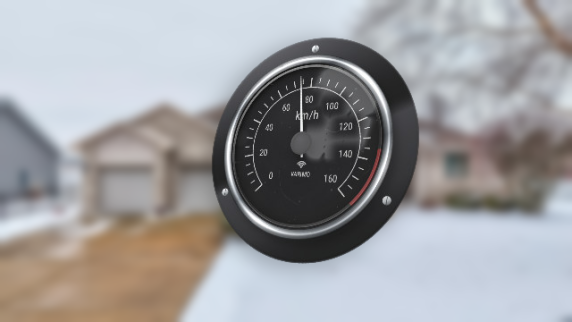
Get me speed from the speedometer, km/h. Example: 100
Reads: 75
